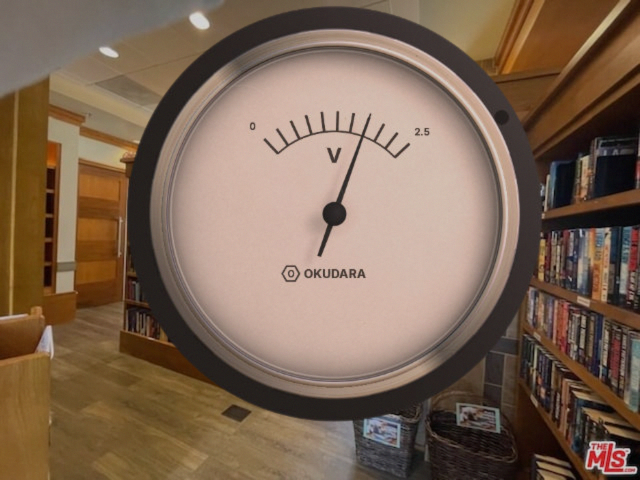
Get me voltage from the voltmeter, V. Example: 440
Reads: 1.75
